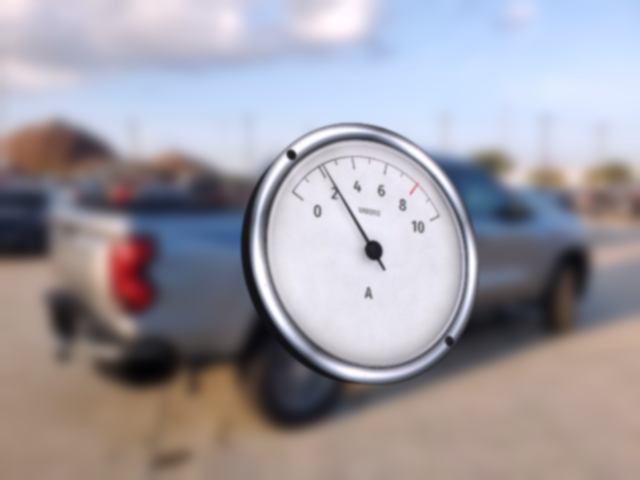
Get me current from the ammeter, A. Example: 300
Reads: 2
